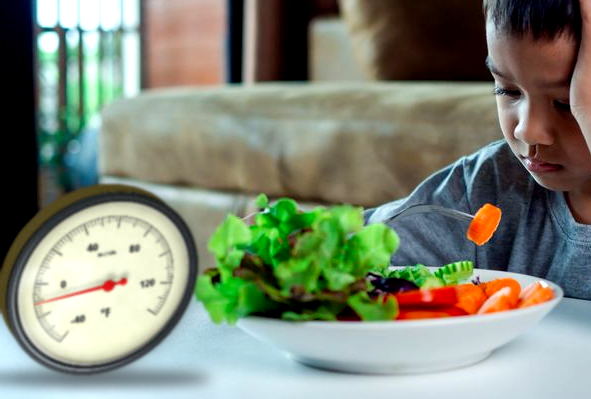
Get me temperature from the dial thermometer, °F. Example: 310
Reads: -10
